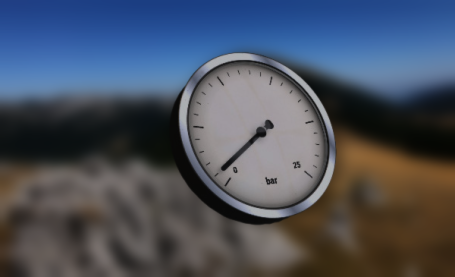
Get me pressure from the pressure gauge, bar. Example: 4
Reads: 1
